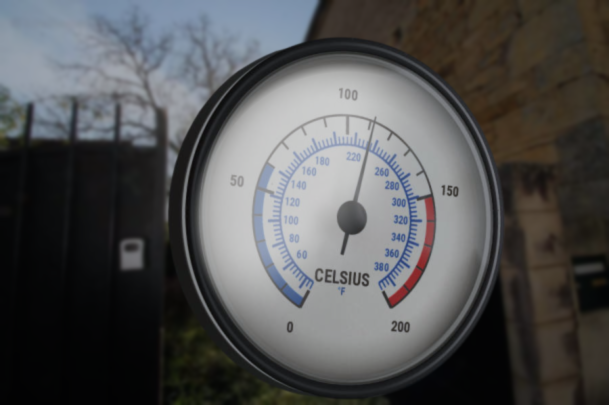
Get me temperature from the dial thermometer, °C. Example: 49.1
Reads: 110
